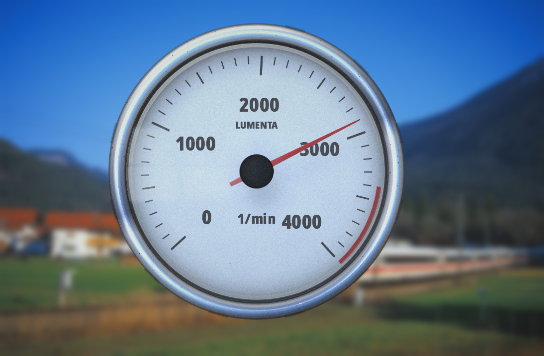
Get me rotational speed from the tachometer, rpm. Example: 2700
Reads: 2900
